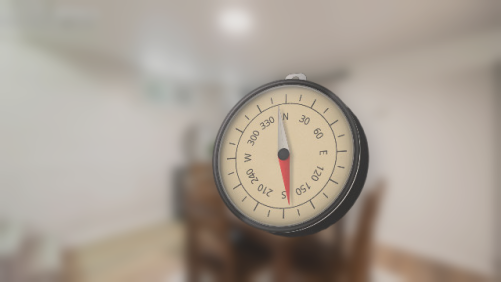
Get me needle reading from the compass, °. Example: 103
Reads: 172.5
